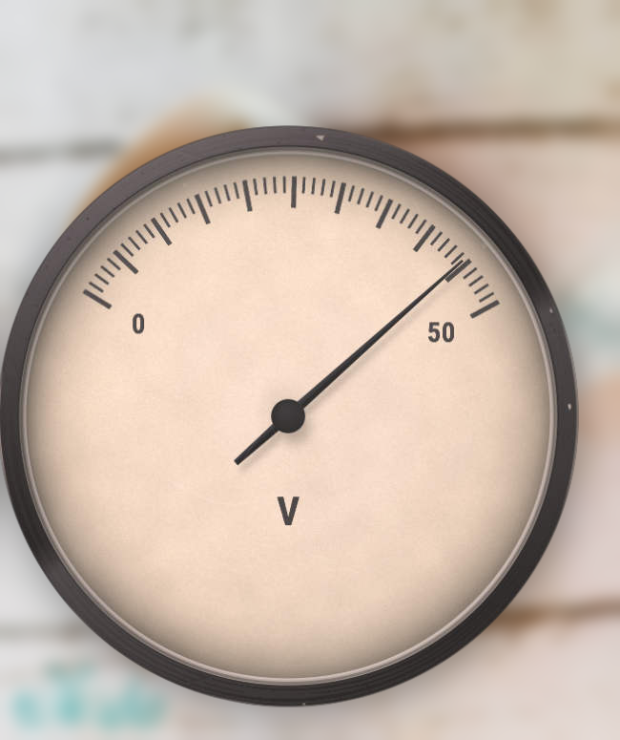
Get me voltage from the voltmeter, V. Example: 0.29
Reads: 44.5
